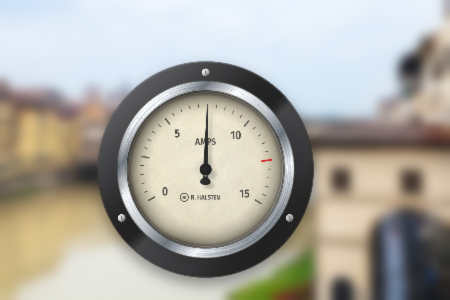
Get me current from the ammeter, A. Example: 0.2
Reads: 7.5
